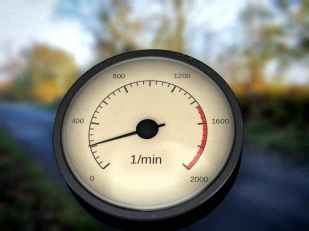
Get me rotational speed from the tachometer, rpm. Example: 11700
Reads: 200
